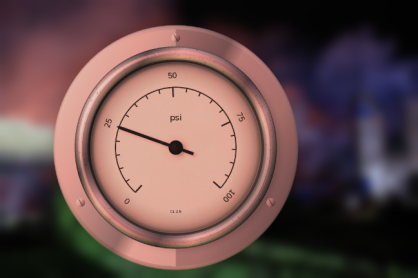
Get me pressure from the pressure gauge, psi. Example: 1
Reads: 25
